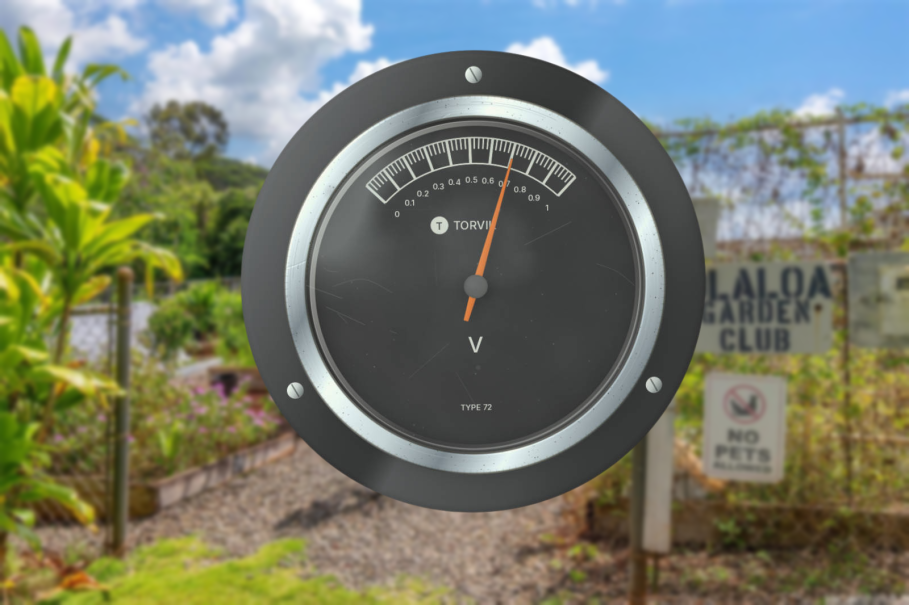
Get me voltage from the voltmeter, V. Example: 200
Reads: 0.7
